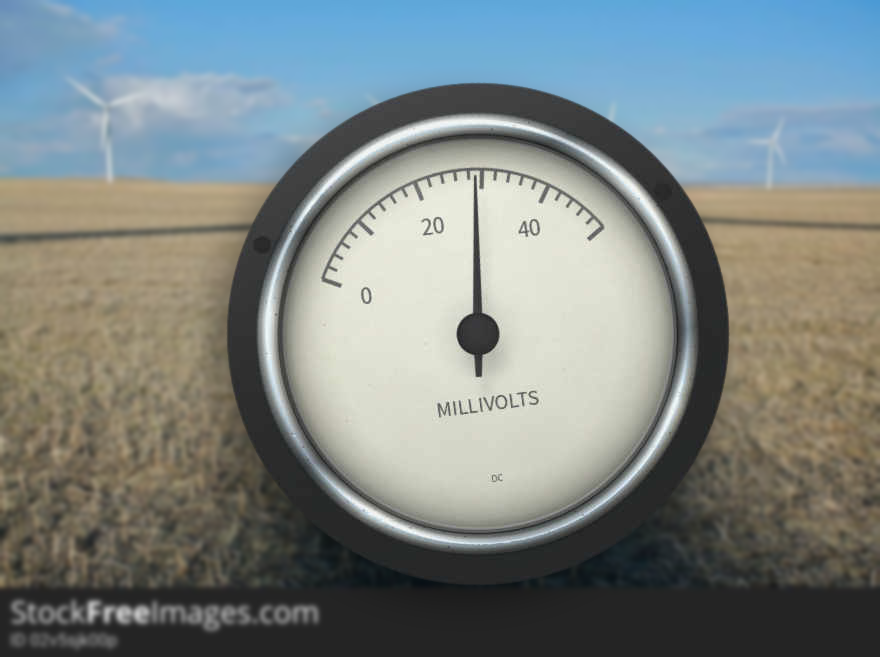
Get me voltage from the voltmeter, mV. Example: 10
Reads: 29
